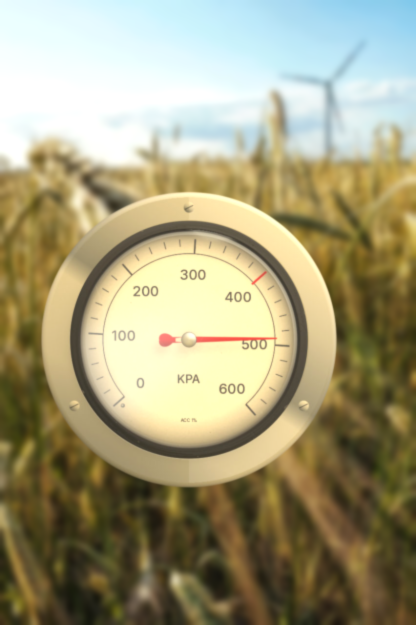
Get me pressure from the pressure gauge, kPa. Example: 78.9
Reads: 490
